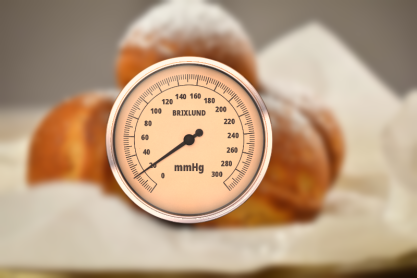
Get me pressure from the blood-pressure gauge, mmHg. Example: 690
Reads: 20
